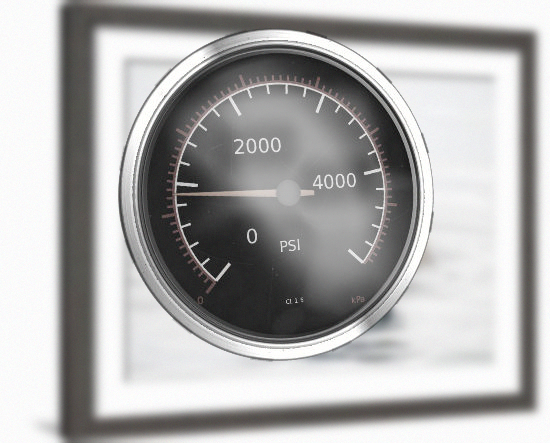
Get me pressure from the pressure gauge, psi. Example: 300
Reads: 900
